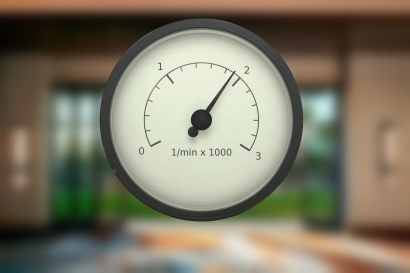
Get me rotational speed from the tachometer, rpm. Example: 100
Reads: 1900
